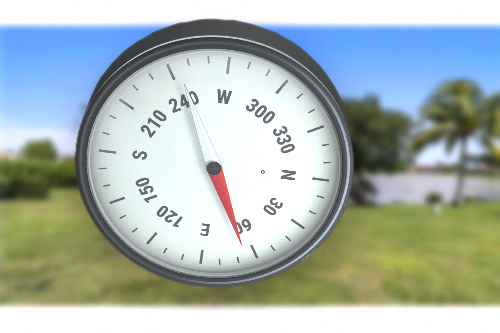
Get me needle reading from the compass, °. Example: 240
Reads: 65
